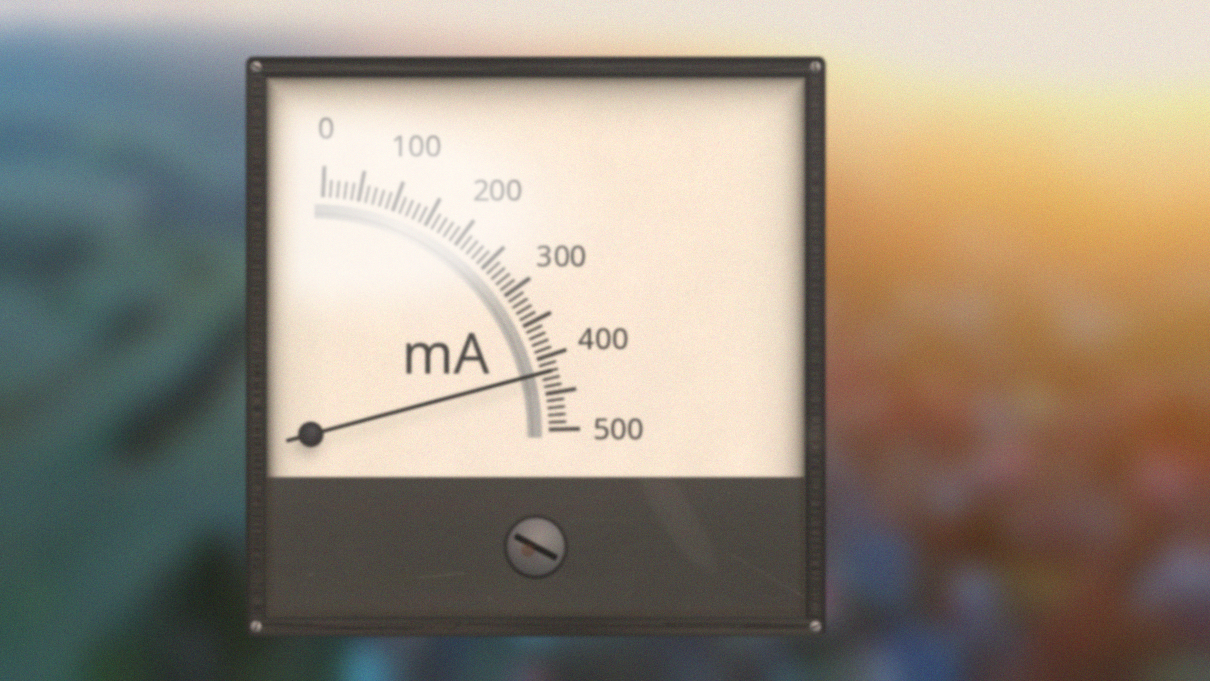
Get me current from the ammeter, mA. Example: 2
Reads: 420
